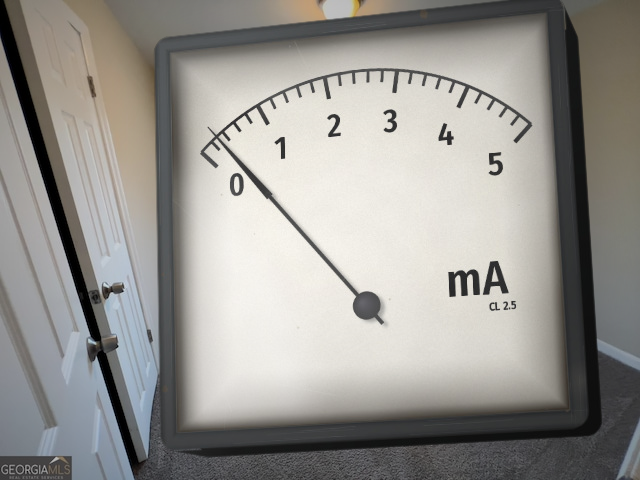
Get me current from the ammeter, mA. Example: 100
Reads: 0.3
